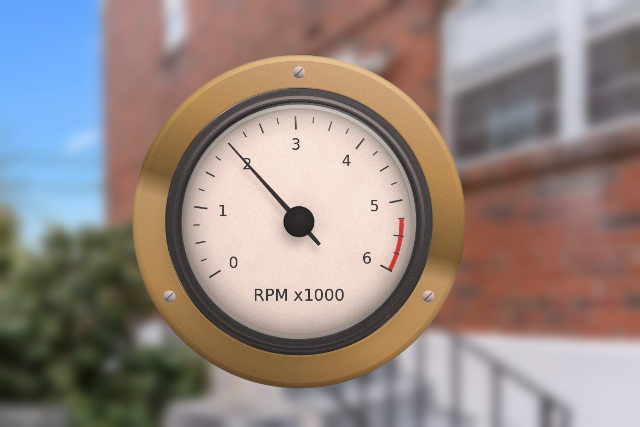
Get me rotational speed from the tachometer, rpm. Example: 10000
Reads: 2000
